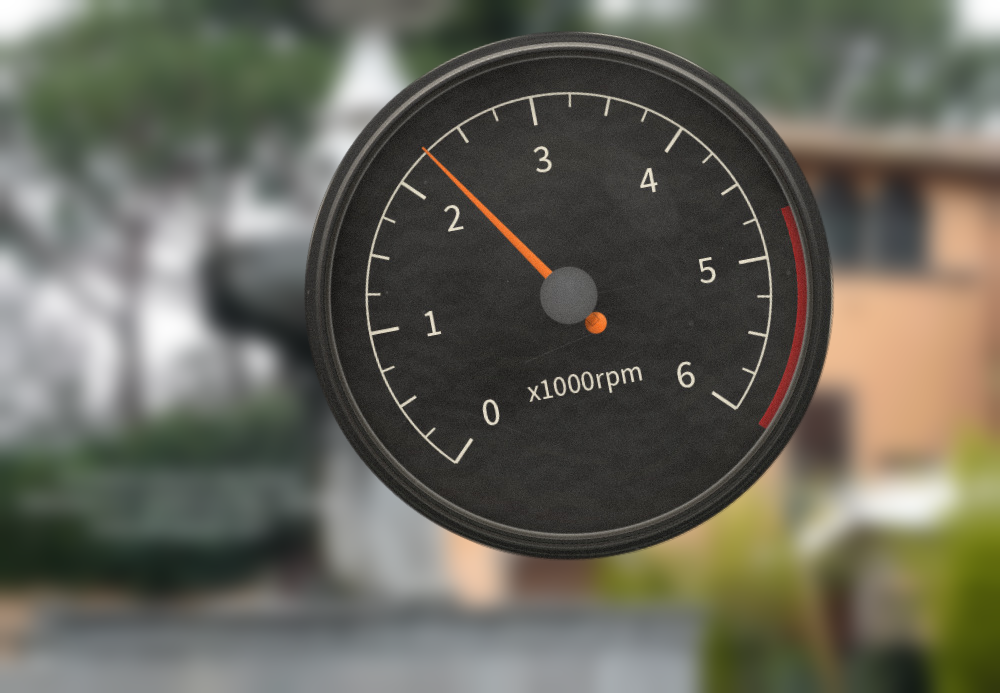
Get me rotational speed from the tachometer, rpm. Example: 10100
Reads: 2250
